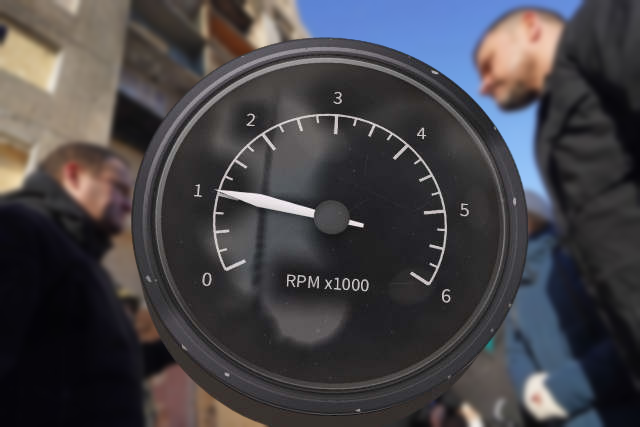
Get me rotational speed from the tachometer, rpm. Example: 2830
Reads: 1000
